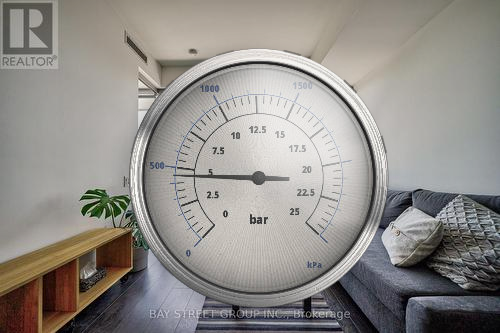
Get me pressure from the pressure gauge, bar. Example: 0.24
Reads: 4.5
